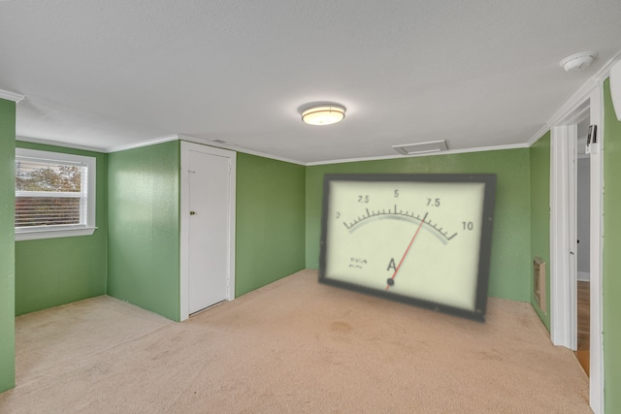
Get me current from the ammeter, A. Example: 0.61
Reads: 7.5
